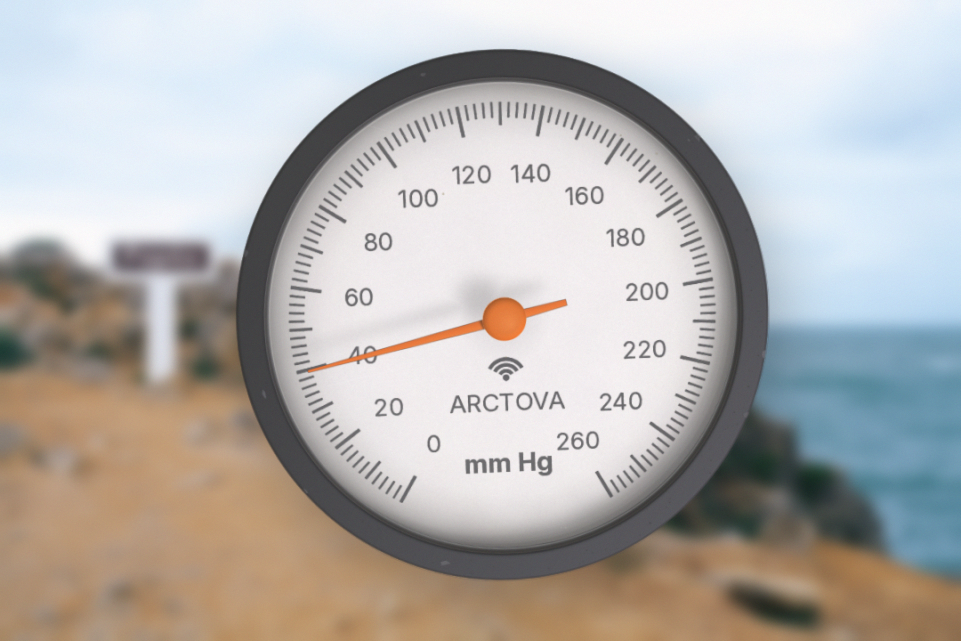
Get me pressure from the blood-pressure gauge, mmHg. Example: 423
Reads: 40
